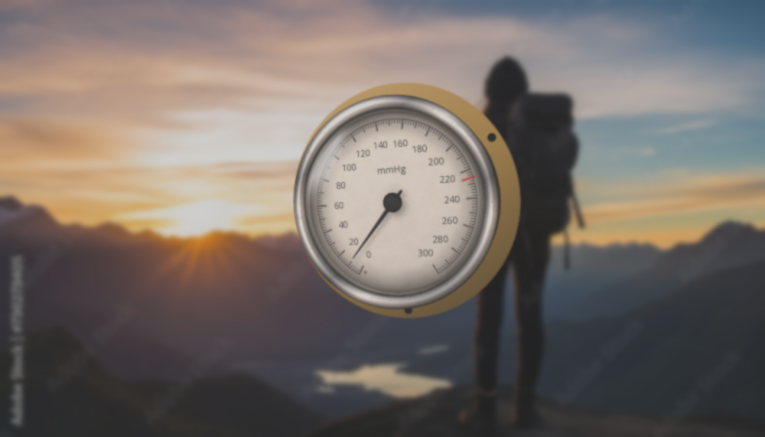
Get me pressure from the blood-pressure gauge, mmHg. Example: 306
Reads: 10
